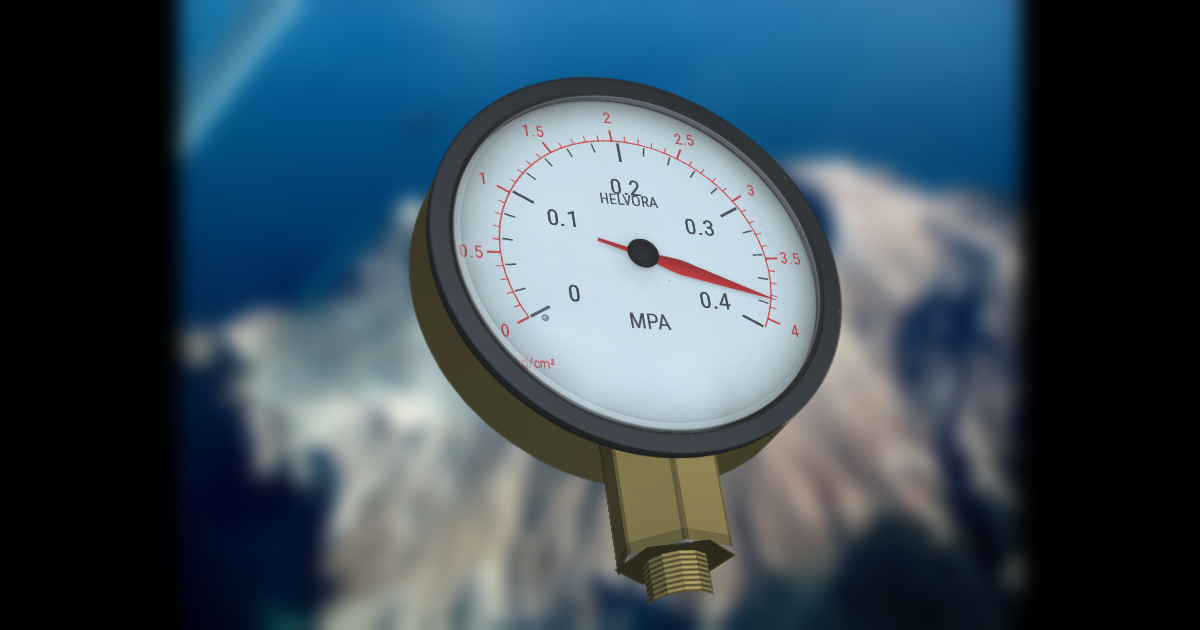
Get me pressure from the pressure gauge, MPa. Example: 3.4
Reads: 0.38
